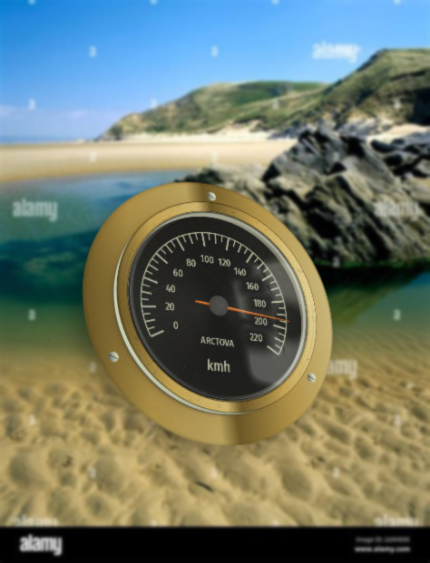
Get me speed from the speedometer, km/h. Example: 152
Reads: 195
